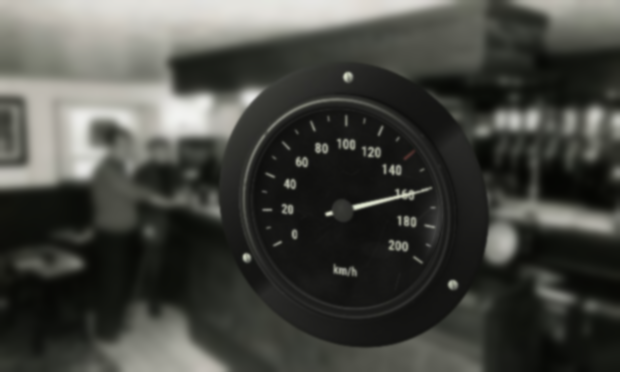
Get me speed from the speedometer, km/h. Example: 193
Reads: 160
